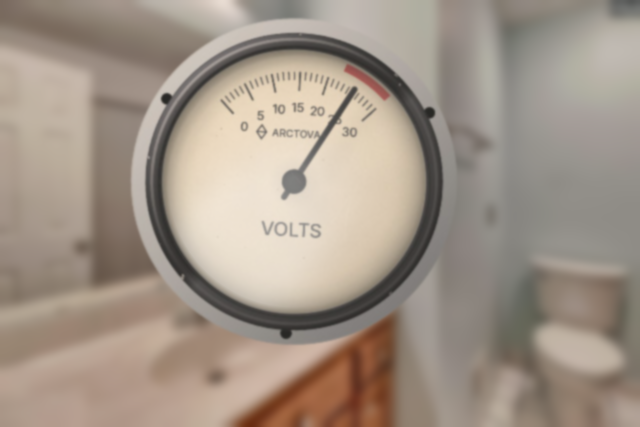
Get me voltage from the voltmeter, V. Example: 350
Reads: 25
